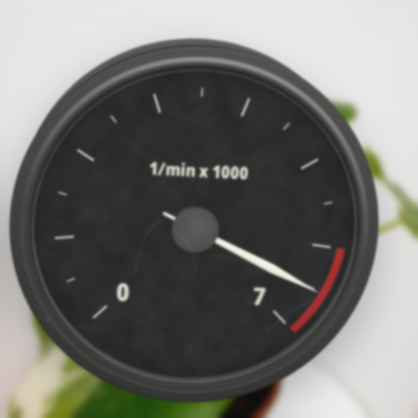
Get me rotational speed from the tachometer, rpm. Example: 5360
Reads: 6500
